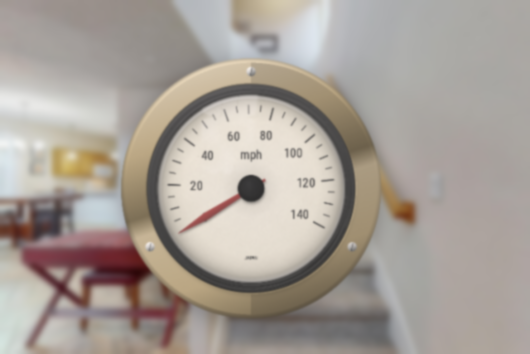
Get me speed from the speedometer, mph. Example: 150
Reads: 0
